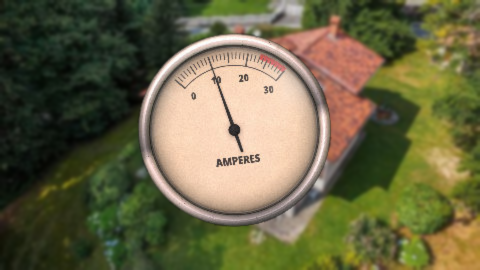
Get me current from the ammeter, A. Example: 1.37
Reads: 10
